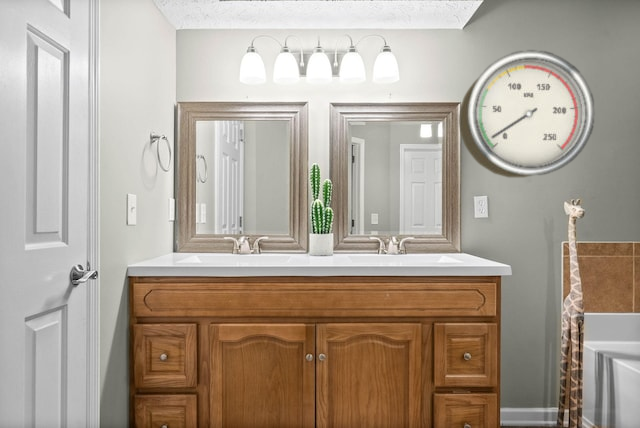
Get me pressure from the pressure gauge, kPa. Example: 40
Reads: 10
